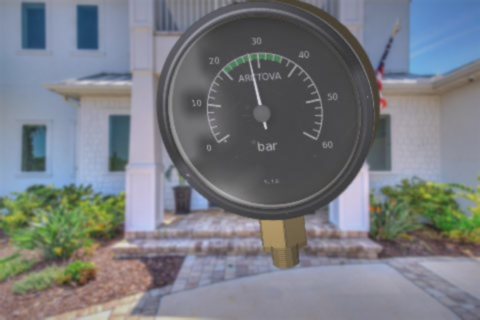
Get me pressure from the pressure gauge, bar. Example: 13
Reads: 28
